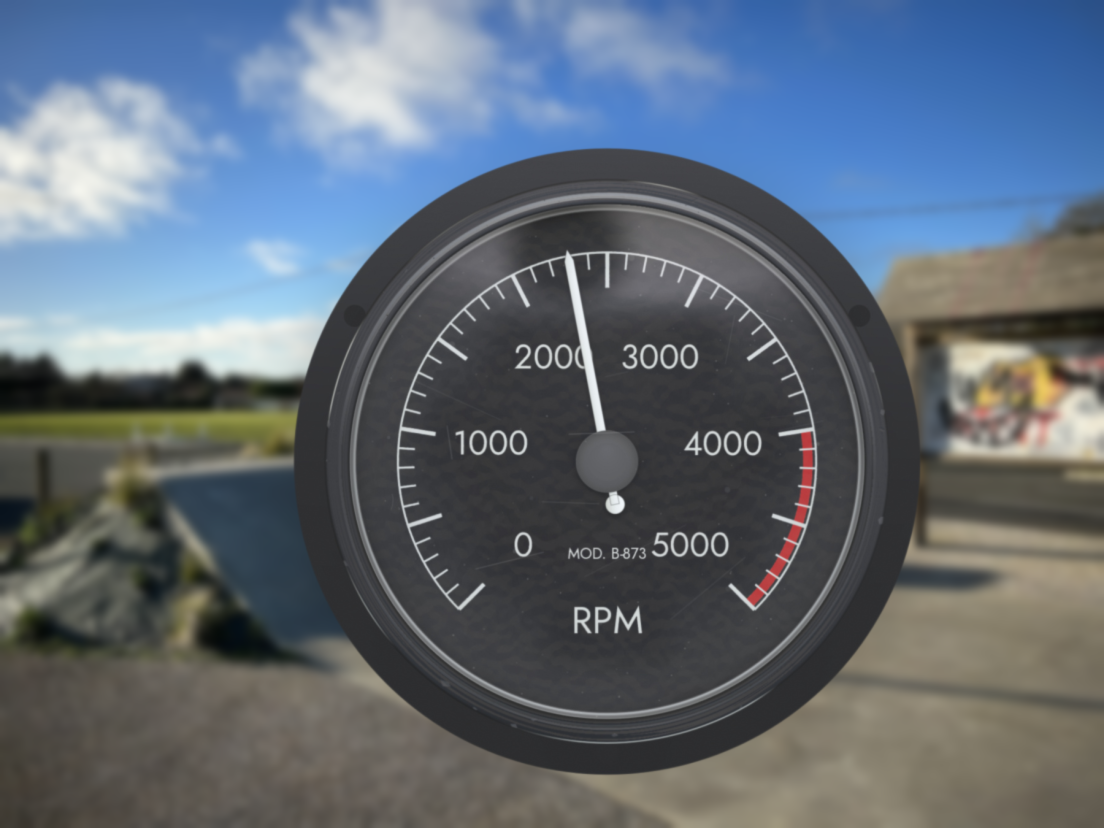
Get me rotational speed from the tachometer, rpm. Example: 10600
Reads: 2300
